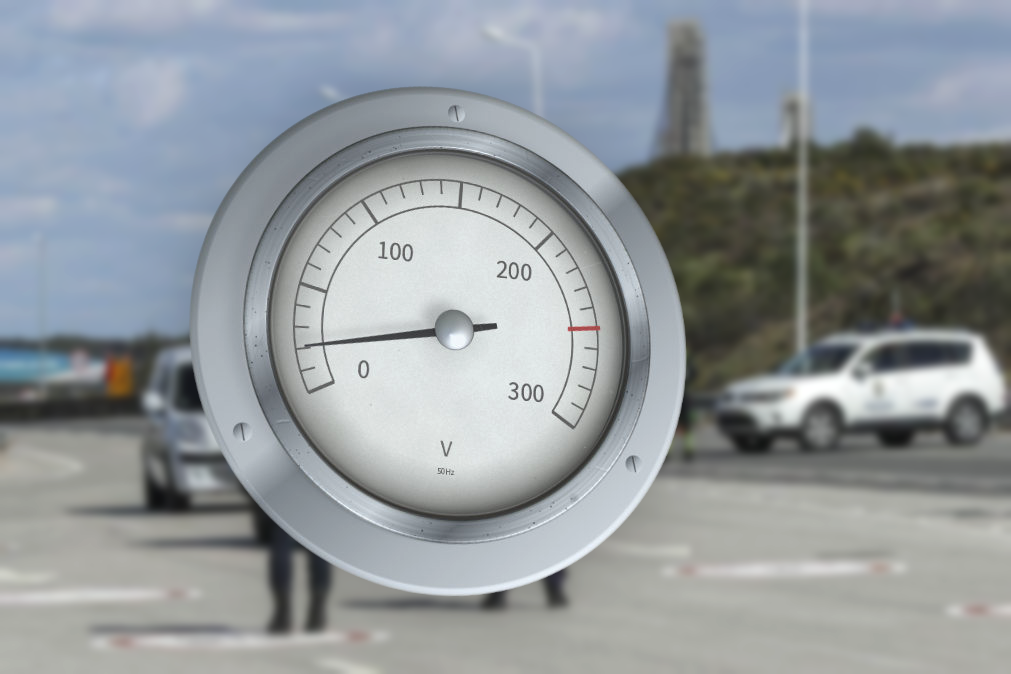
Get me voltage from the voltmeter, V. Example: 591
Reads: 20
